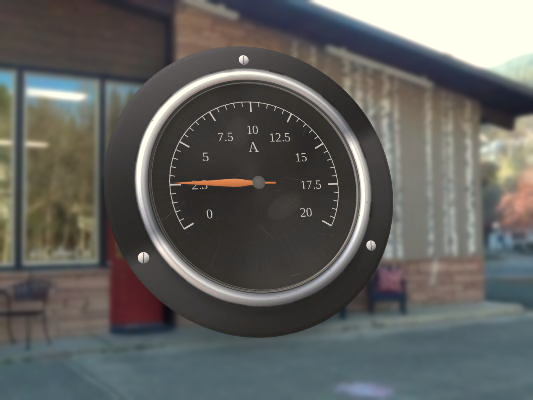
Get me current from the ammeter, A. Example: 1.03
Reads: 2.5
